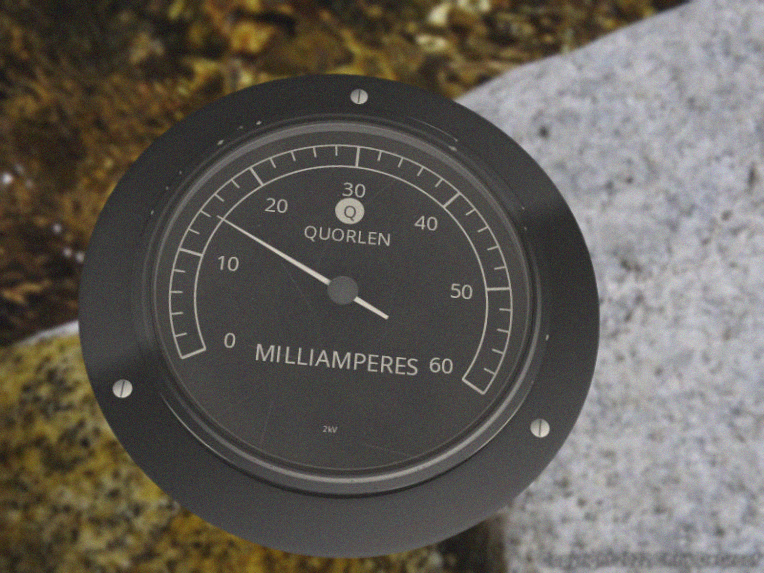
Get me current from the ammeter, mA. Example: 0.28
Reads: 14
